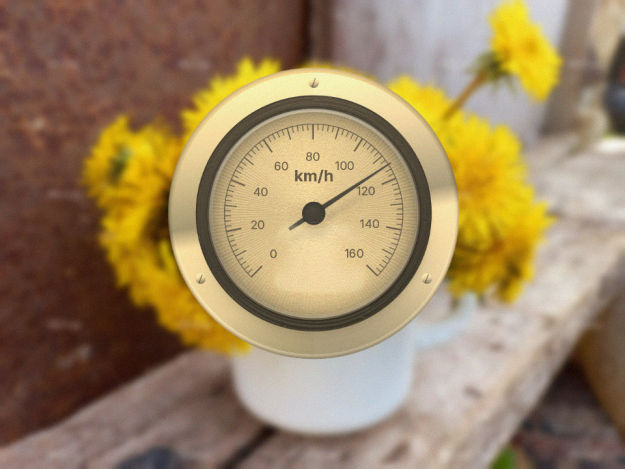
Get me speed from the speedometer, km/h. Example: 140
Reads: 114
